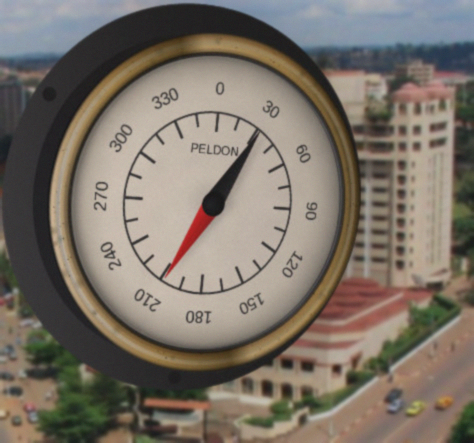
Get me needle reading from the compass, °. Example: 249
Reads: 210
